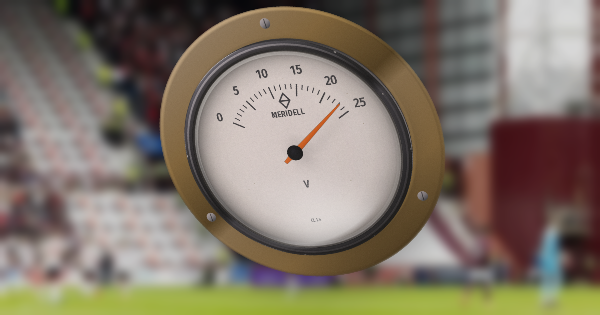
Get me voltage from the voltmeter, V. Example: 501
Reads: 23
